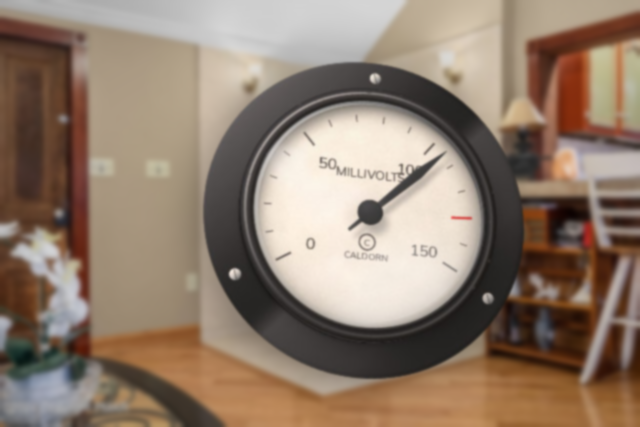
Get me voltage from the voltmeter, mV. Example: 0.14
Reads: 105
